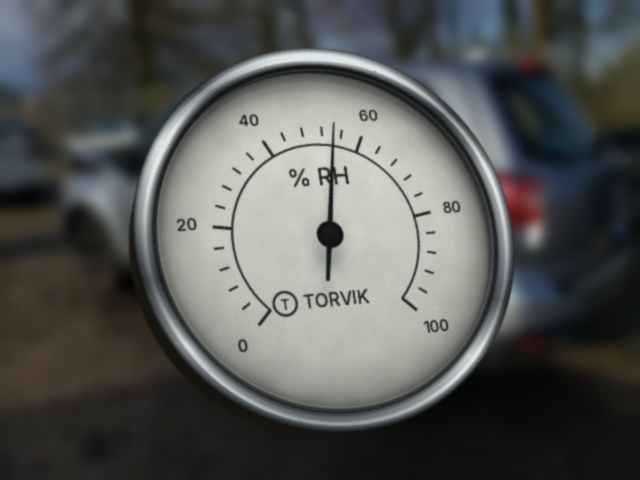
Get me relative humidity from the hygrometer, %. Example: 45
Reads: 54
